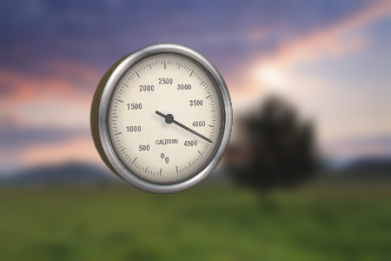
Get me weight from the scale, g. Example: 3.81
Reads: 4250
